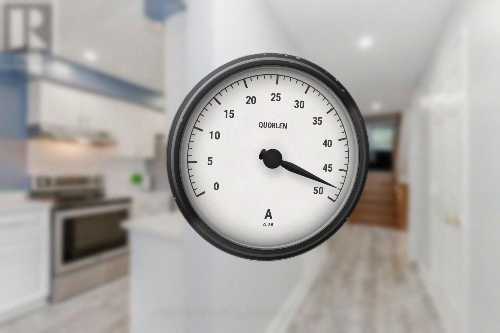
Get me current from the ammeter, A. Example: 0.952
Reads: 48
